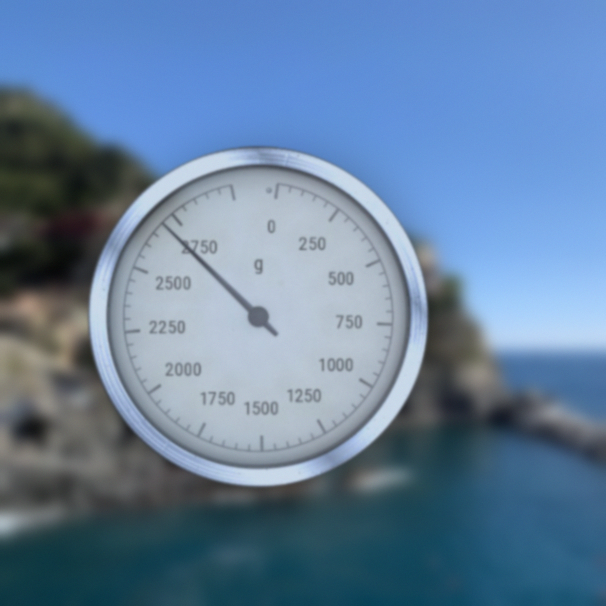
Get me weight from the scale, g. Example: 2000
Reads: 2700
